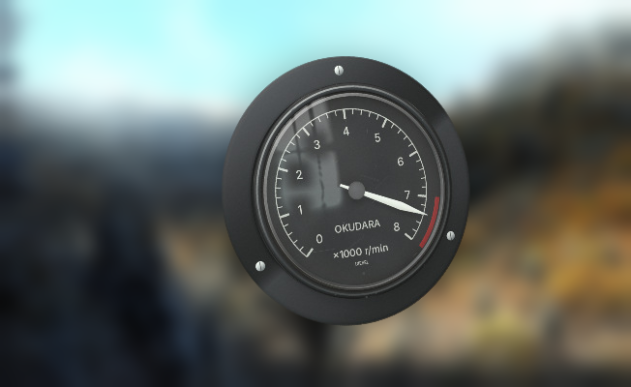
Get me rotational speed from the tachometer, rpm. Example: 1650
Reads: 7400
